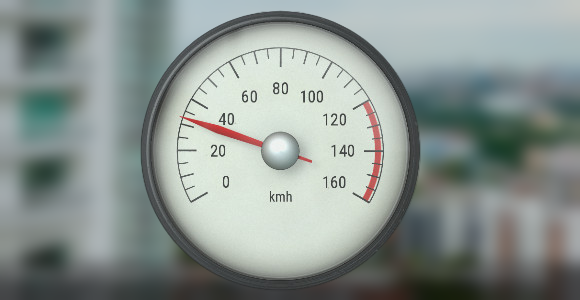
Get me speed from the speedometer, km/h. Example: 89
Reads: 32.5
